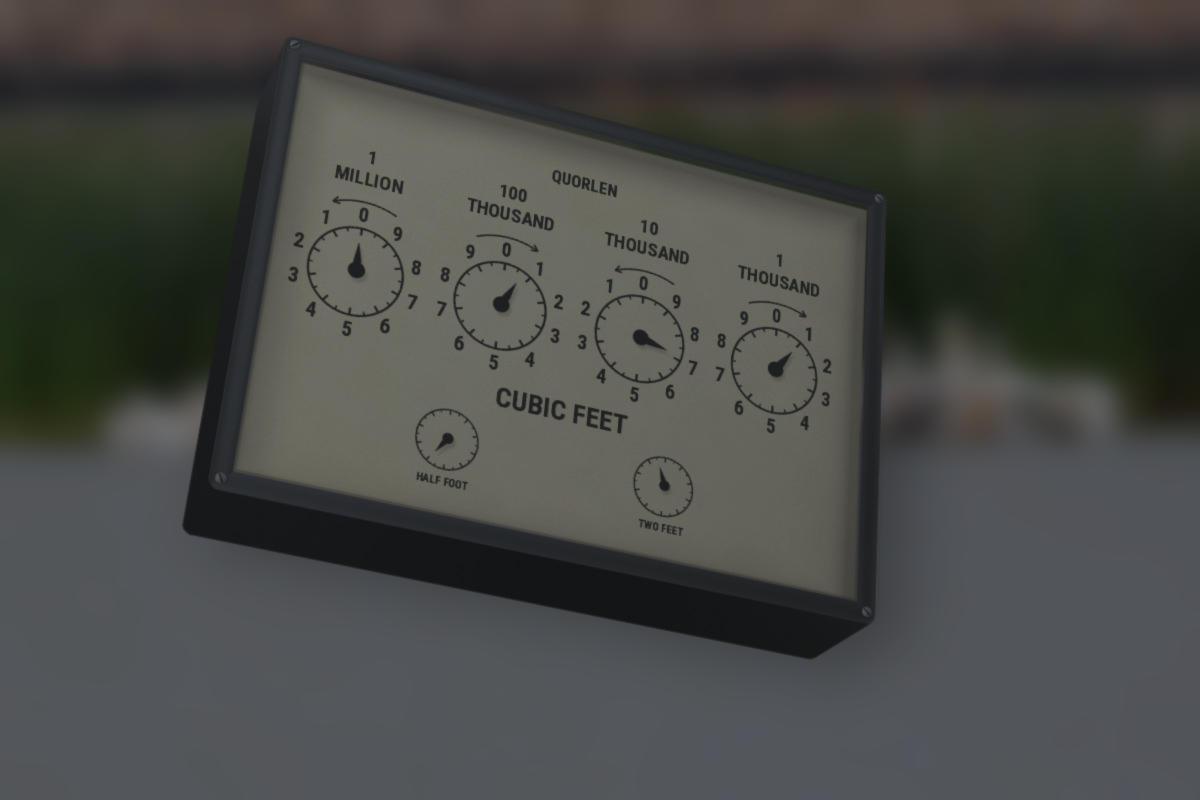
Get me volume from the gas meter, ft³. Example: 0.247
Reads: 7100
